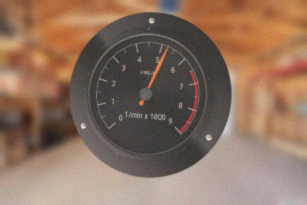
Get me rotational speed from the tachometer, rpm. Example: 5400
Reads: 5250
